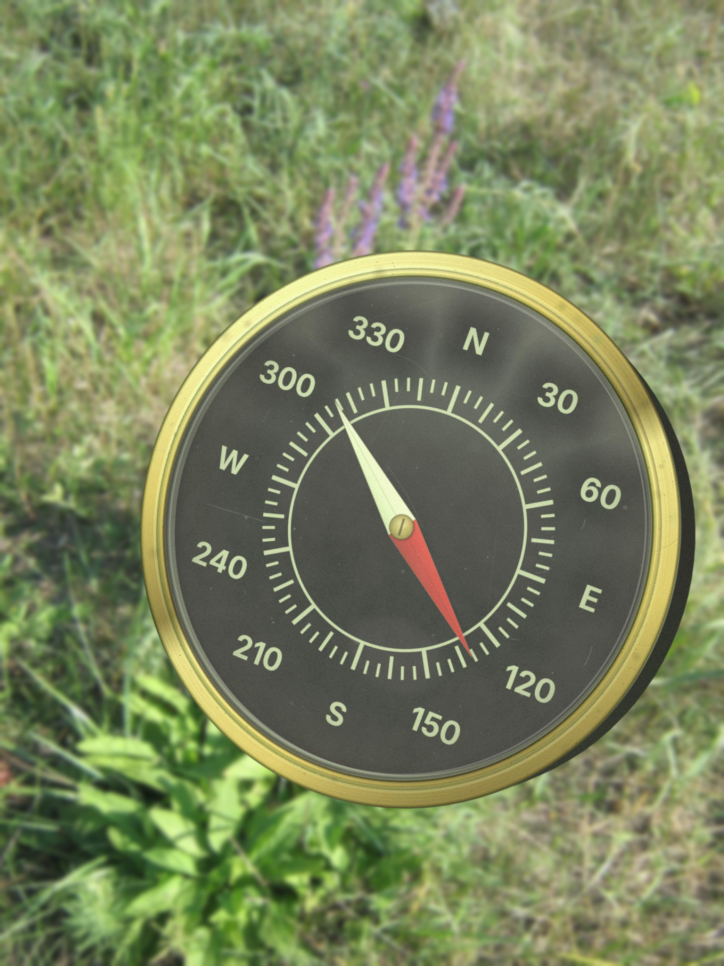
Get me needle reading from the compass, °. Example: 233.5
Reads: 130
